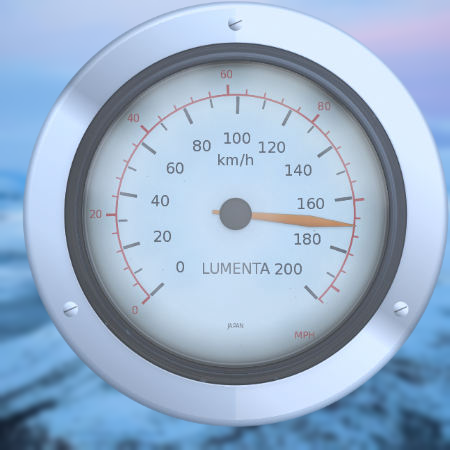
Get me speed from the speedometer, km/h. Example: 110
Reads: 170
